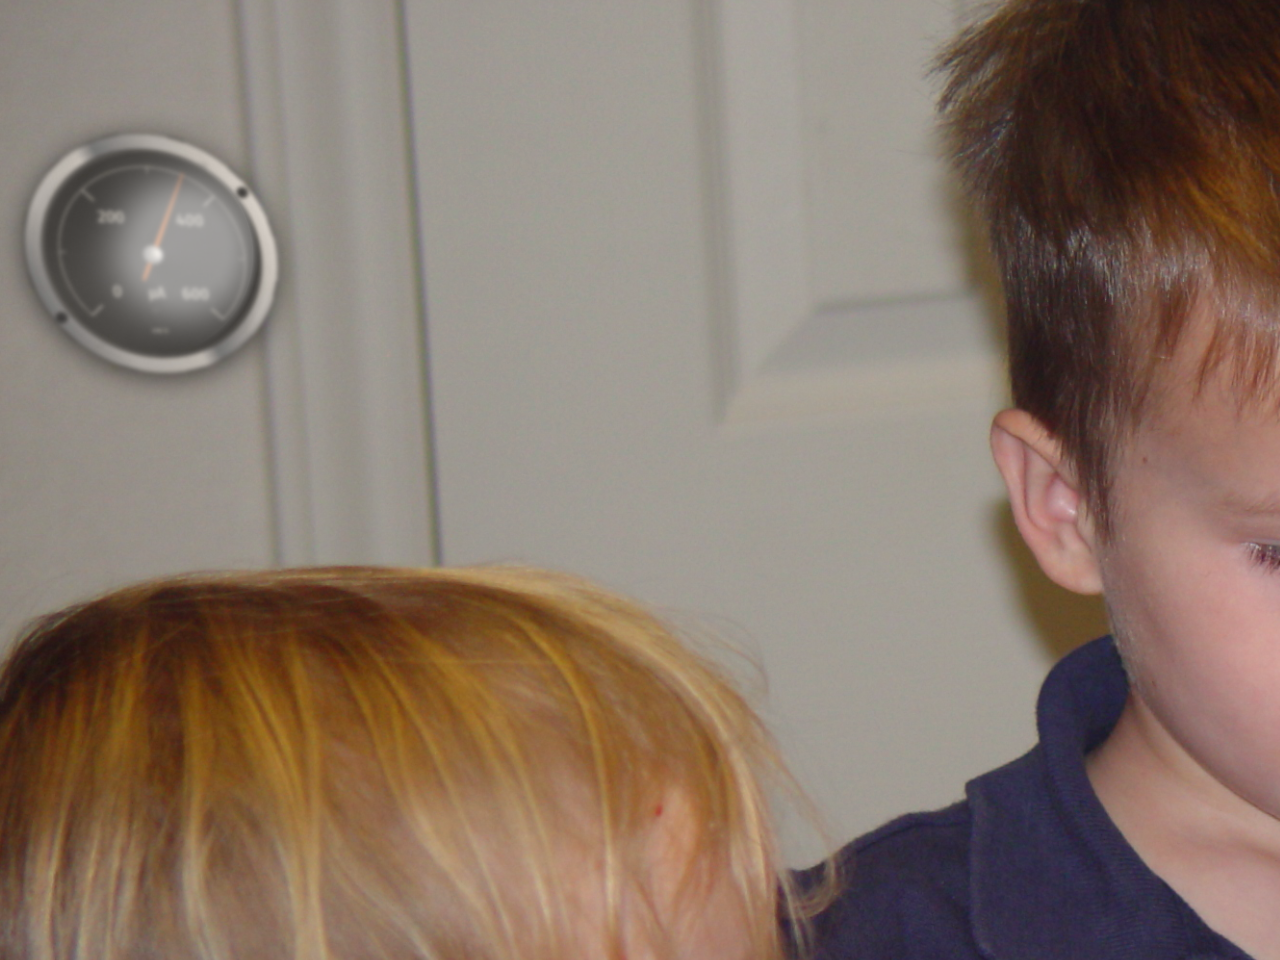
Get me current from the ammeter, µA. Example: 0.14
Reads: 350
